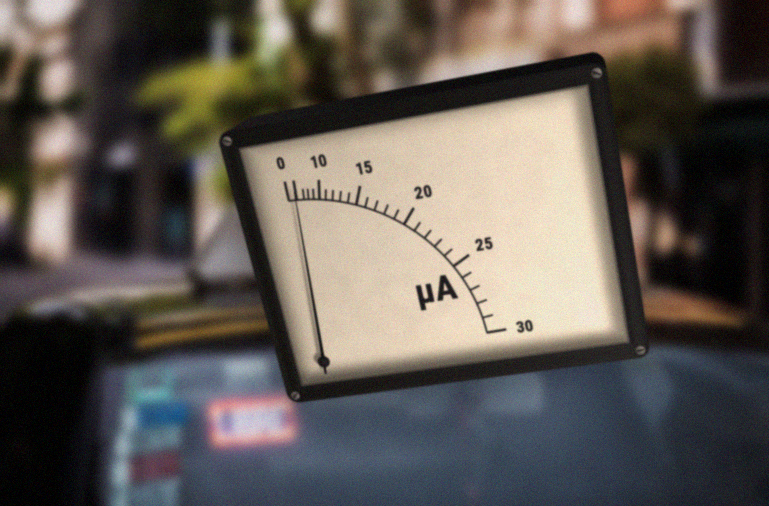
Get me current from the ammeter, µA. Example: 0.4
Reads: 5
